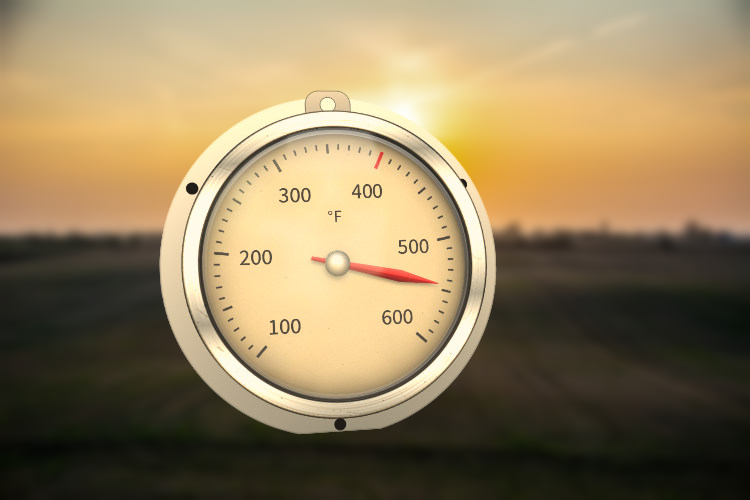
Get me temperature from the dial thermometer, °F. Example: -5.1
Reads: 545
